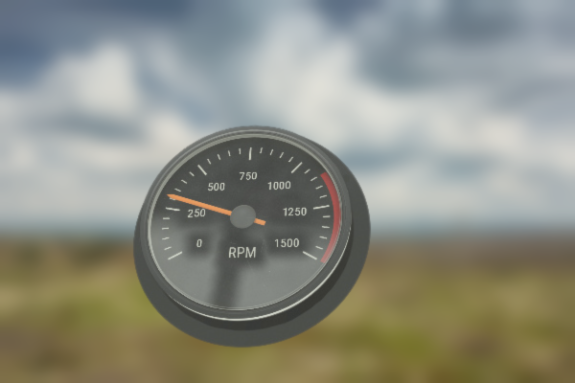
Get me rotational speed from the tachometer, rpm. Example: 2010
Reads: 300
